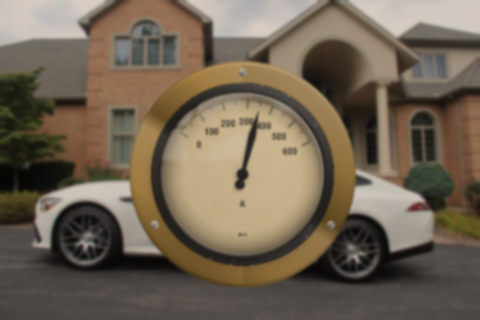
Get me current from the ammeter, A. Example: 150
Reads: 350
